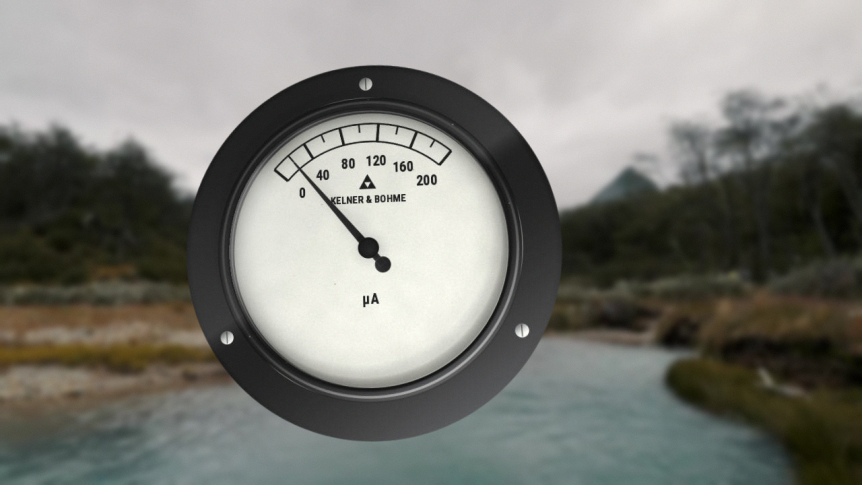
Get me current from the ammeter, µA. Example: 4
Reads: 20
